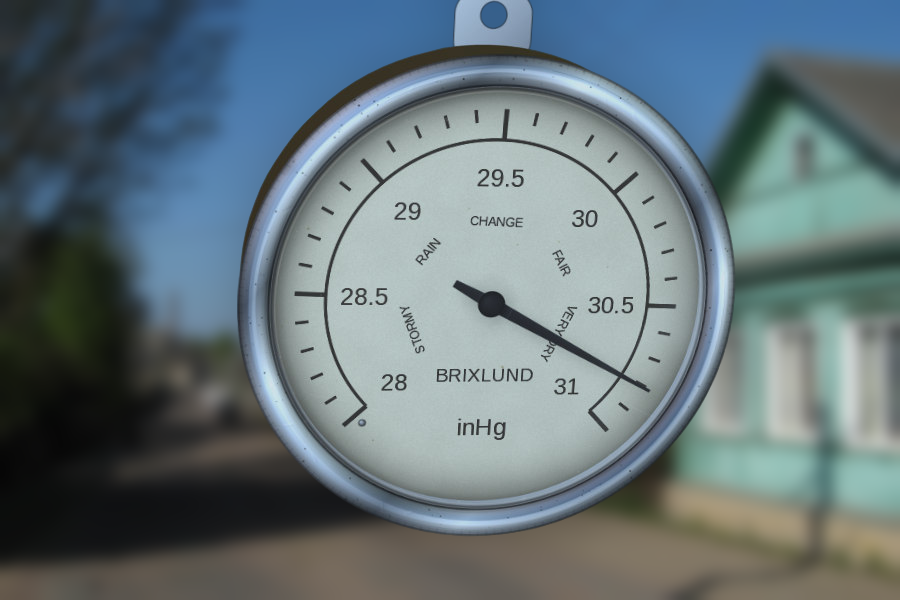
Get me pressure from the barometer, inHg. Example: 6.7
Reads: 30.8
